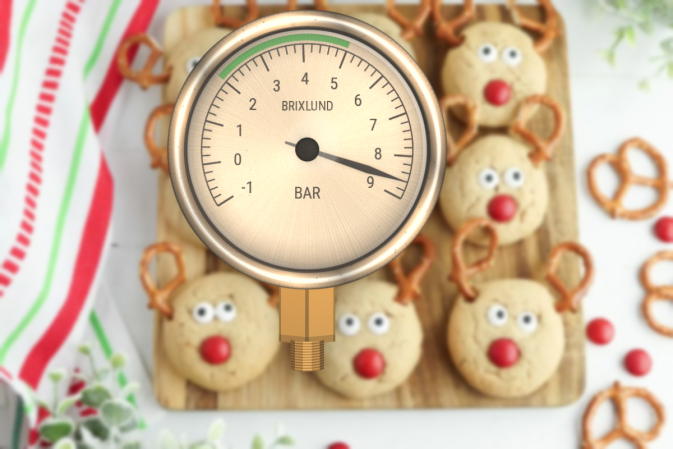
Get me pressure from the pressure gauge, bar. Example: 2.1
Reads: 8.6
